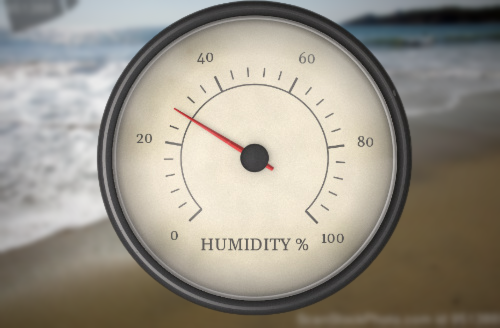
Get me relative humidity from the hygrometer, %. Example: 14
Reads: 28
